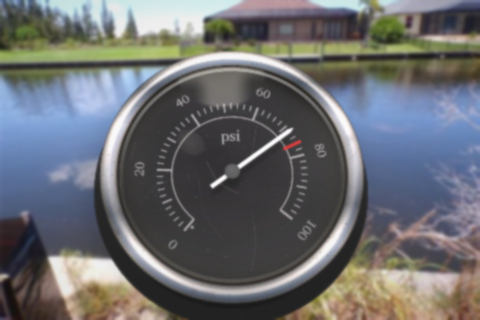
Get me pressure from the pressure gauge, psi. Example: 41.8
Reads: 72
